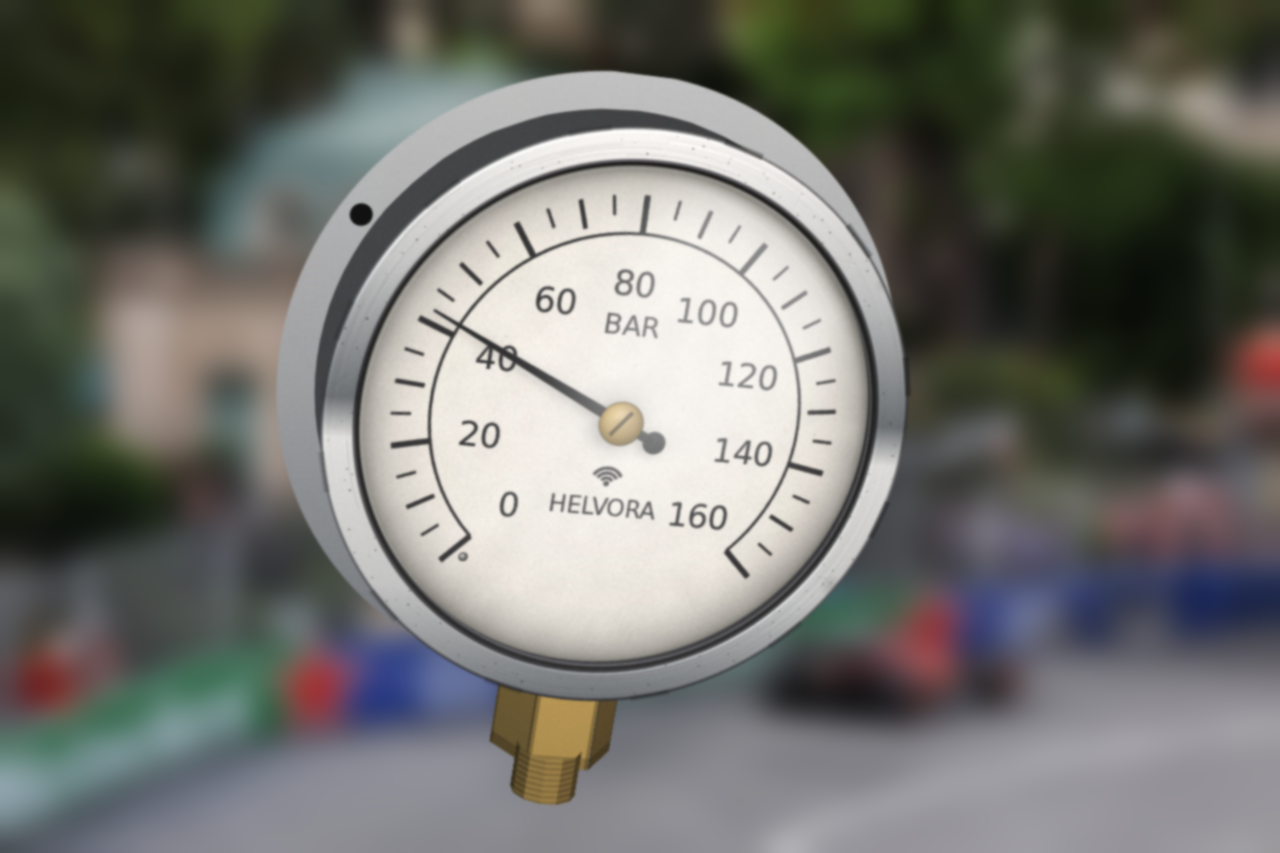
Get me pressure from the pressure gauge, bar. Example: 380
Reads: 42.5
